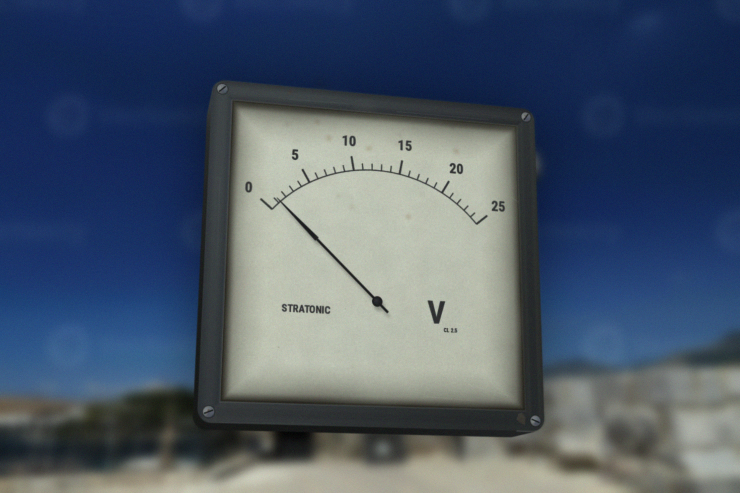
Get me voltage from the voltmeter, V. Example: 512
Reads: 1
